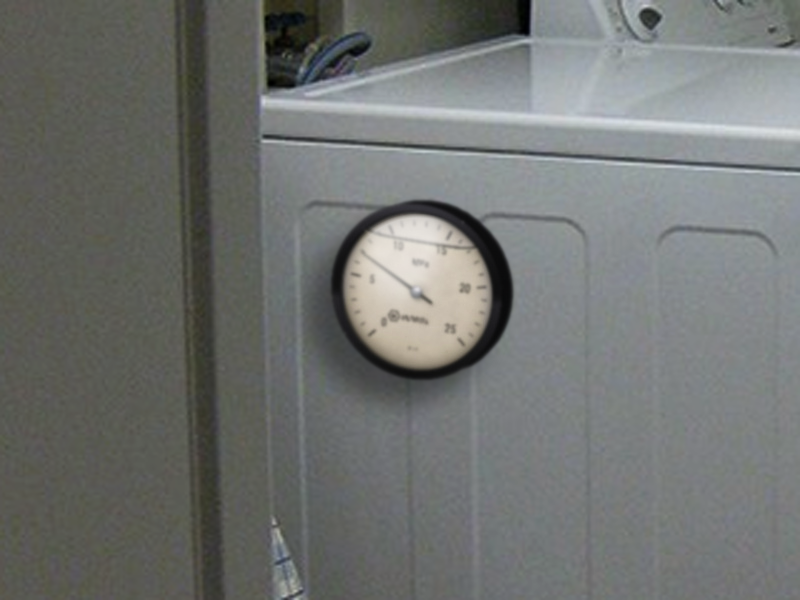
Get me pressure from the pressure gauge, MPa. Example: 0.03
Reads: 7
